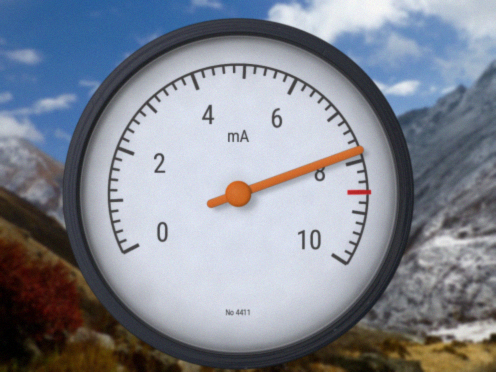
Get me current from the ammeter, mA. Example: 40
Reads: 7.8
